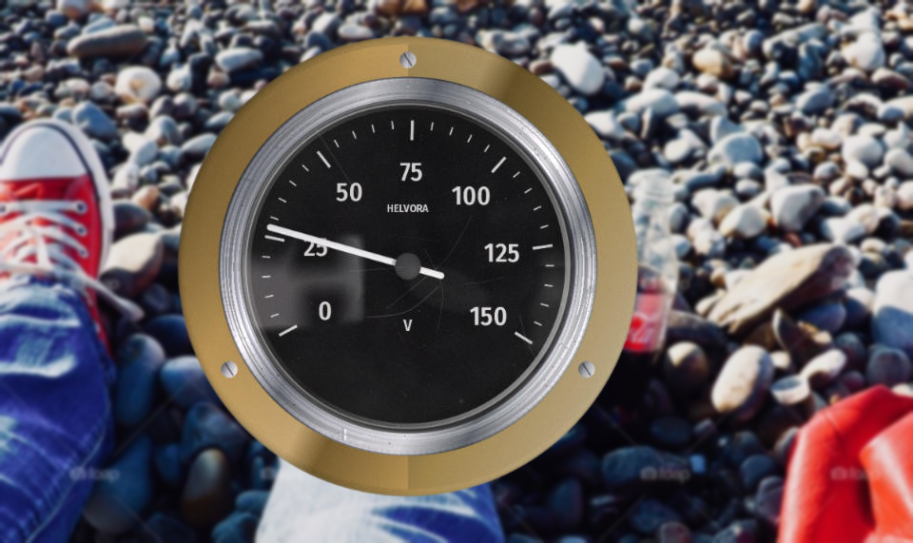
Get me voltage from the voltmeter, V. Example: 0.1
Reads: 27.5
